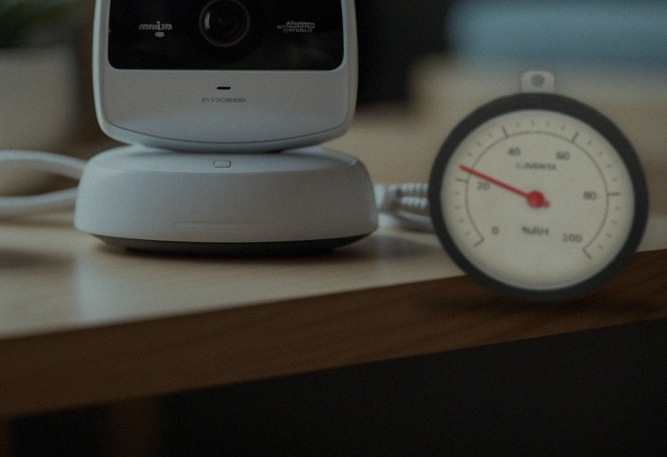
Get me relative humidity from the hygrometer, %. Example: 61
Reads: 24
